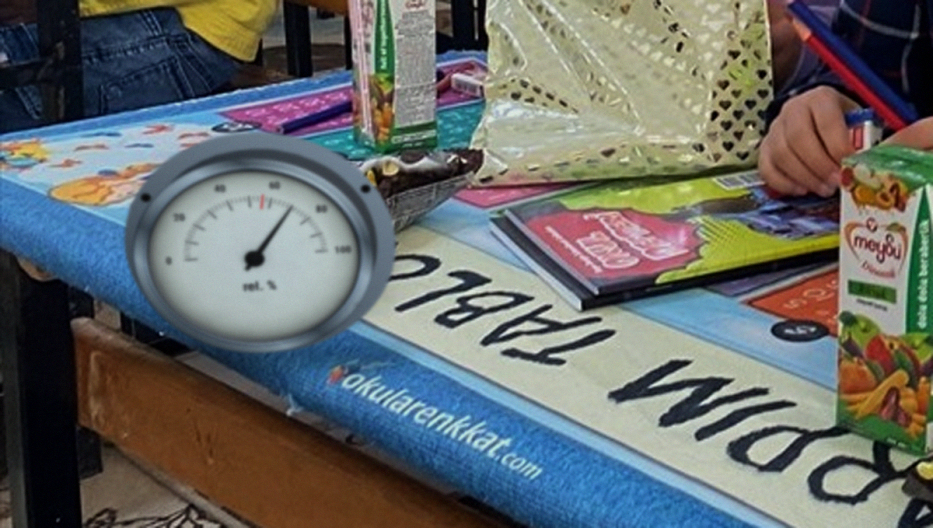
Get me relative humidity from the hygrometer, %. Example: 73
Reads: 70
